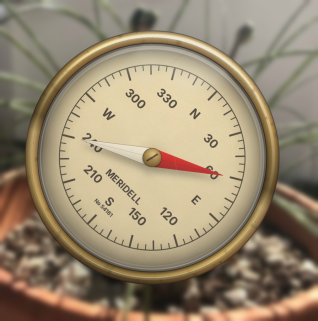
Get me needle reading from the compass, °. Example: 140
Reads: 60
